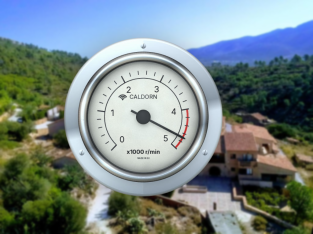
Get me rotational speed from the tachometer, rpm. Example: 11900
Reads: 4700
